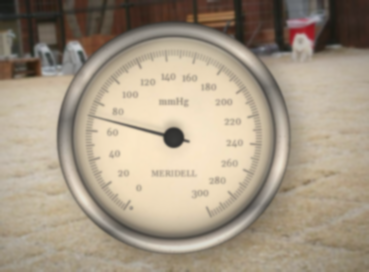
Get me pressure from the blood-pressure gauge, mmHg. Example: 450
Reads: 70
